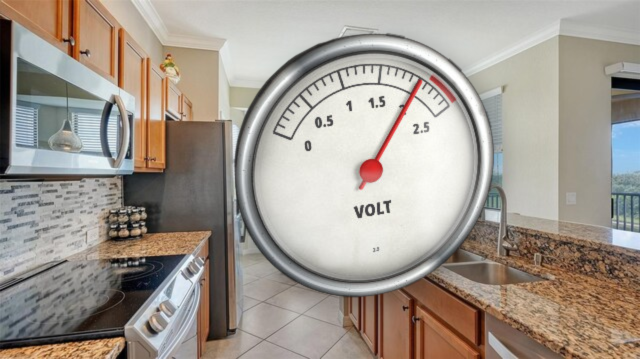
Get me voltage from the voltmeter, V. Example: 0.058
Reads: 2
